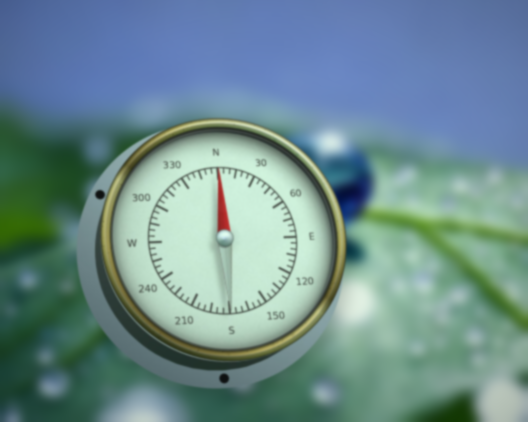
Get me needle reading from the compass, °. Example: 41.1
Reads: 0
